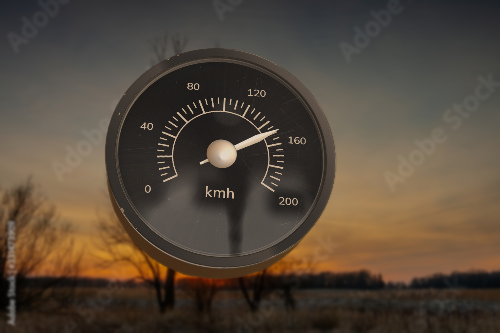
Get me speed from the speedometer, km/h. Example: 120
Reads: 150
